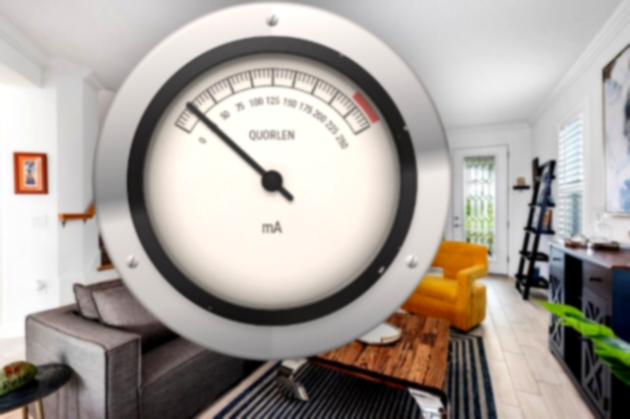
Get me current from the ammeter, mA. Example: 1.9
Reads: 25
